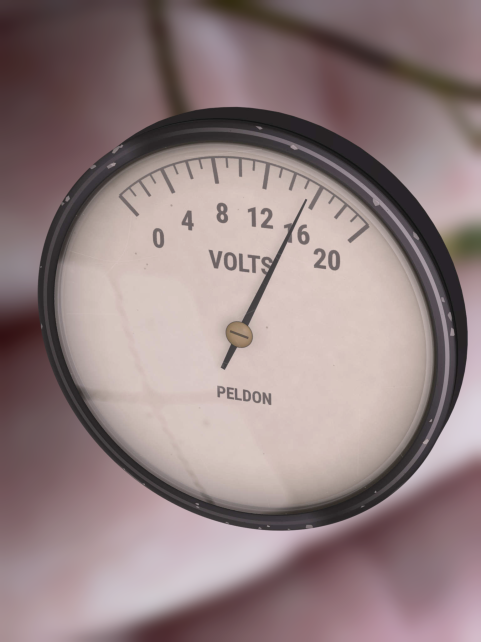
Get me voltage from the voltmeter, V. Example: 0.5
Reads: 15.5
